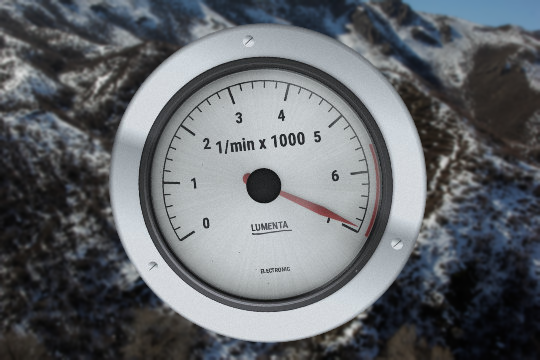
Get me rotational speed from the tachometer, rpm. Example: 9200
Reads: 6900
